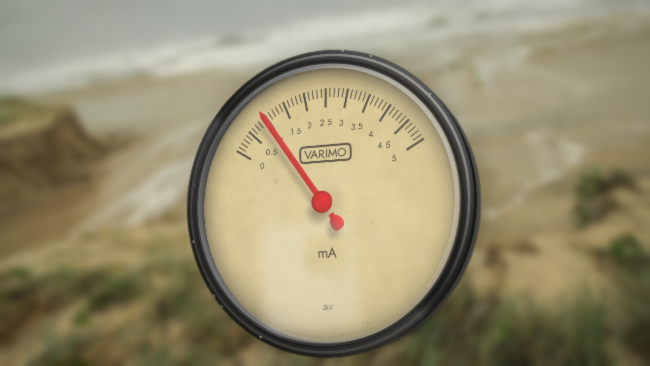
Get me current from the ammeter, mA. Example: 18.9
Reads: 1
